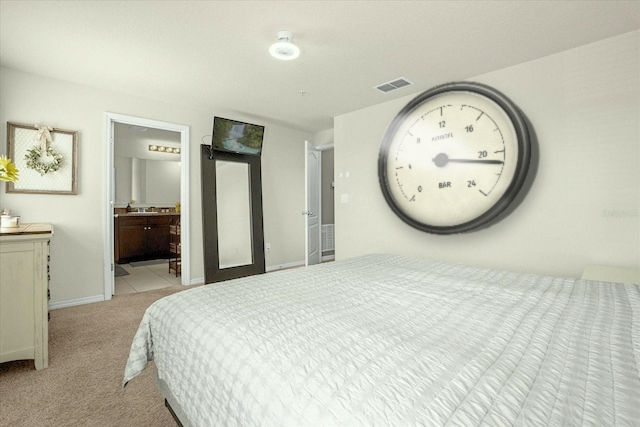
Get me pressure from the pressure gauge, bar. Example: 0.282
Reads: 21
